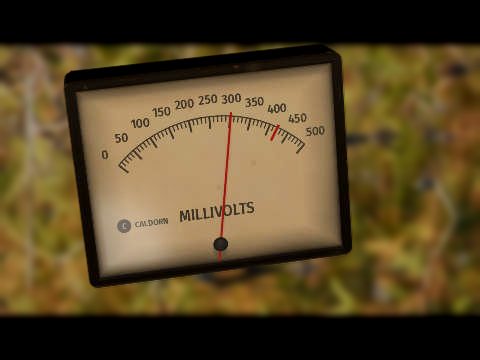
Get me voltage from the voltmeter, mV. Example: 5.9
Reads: 300
